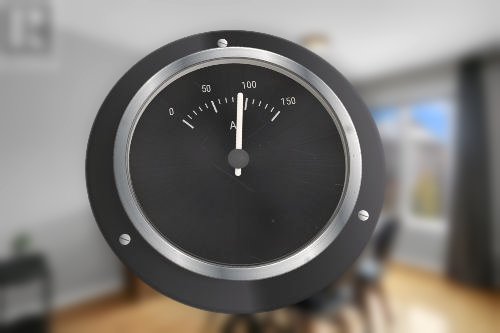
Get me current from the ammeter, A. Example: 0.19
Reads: 90
